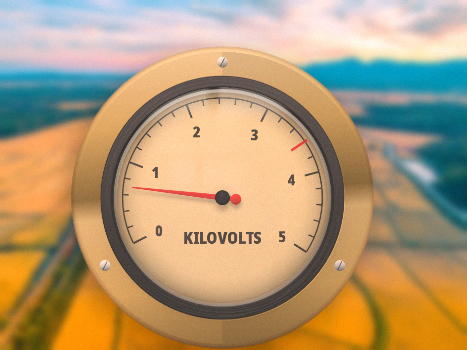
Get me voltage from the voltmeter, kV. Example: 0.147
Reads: 0.7
